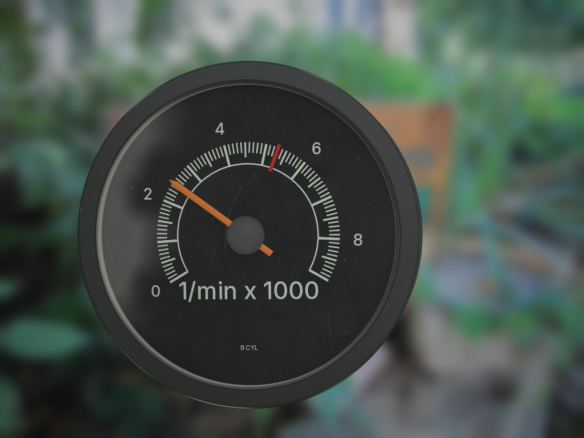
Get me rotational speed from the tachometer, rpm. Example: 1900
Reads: 2500
